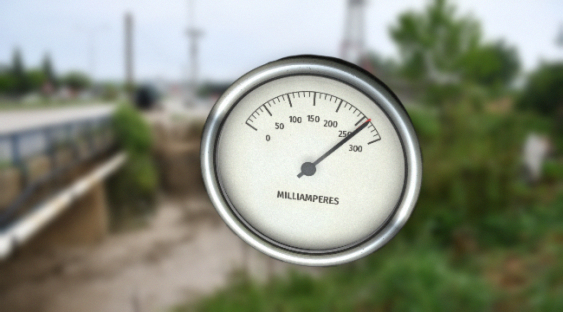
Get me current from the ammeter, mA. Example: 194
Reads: 260
